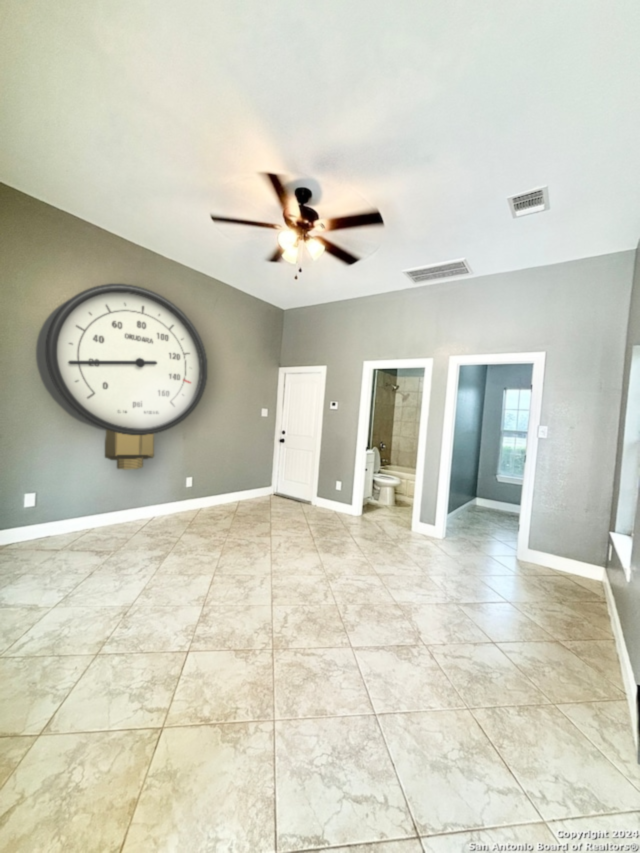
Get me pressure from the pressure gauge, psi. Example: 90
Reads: 20
